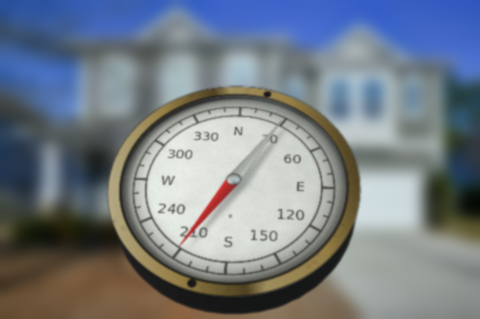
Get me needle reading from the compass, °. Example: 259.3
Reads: 210
